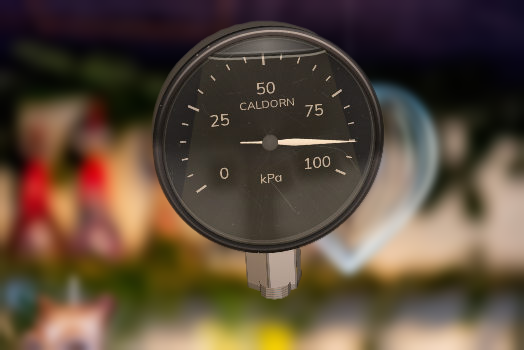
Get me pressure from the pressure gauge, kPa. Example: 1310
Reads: 90
